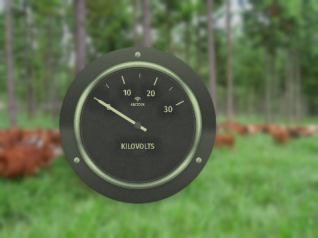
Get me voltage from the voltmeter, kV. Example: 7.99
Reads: 0
